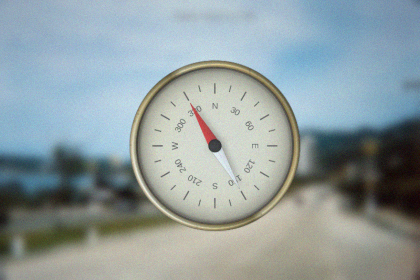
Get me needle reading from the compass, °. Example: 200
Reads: 330
